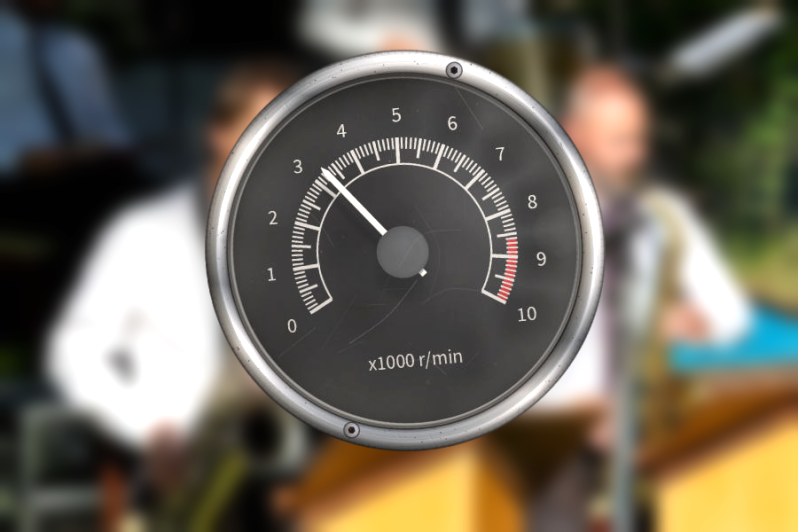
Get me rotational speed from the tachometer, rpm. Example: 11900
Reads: 3300
